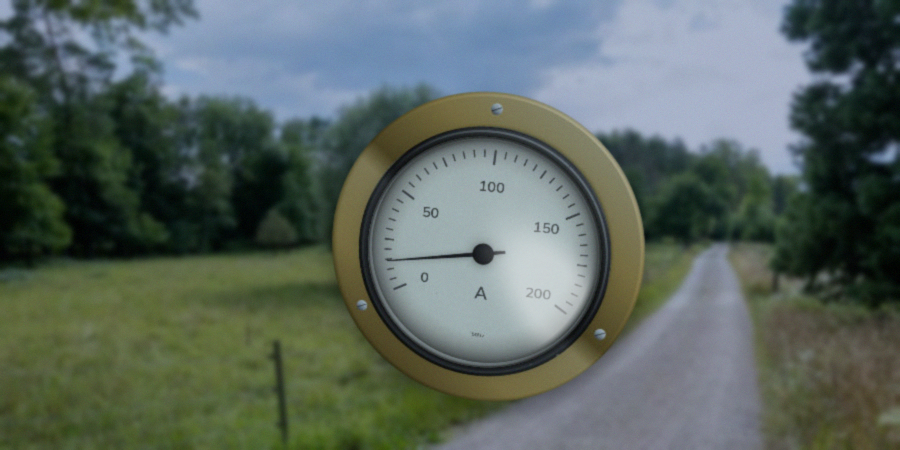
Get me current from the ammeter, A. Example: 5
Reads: 15
